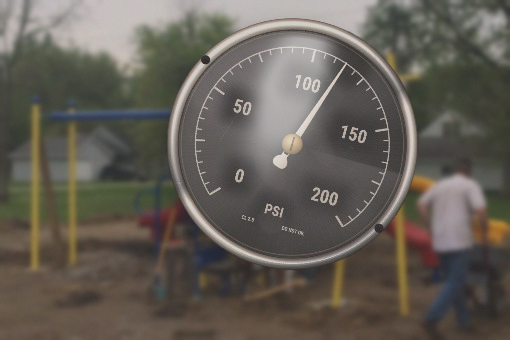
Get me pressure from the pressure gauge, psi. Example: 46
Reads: 115
